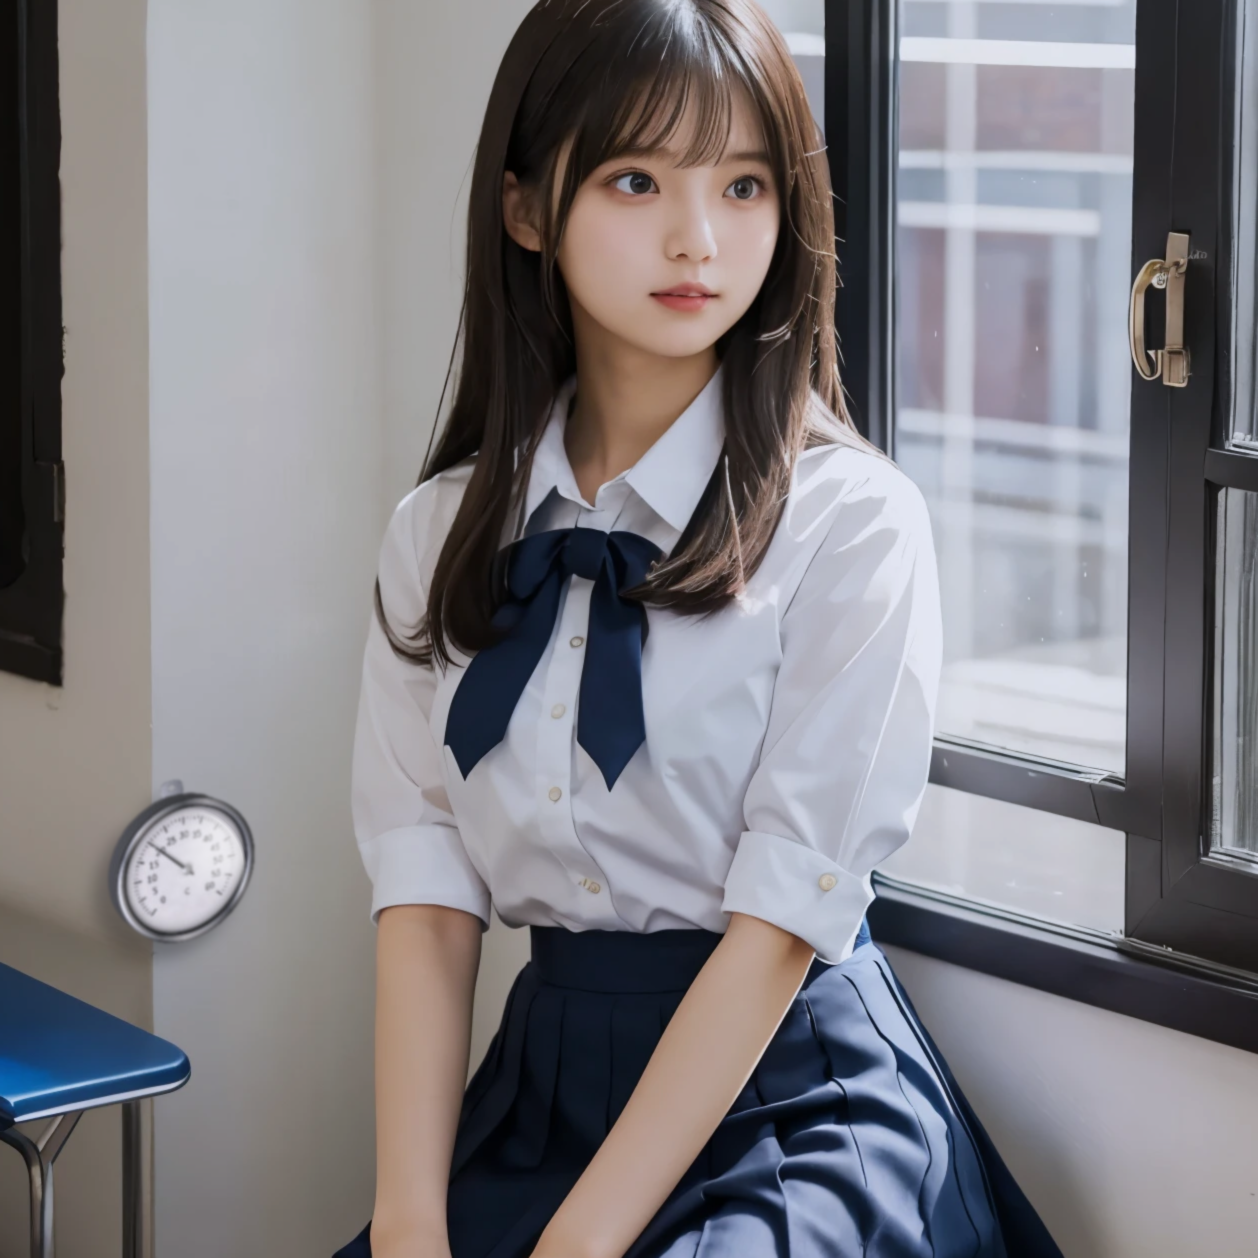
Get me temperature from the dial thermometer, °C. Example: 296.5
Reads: 20
